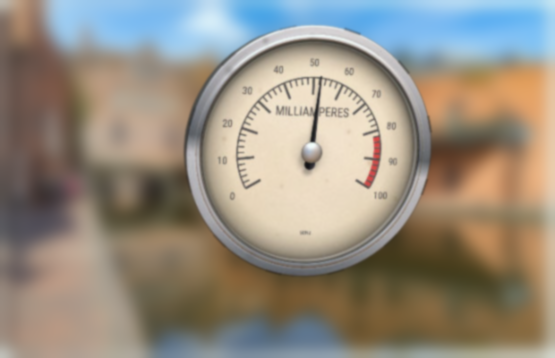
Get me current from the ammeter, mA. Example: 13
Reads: 52
